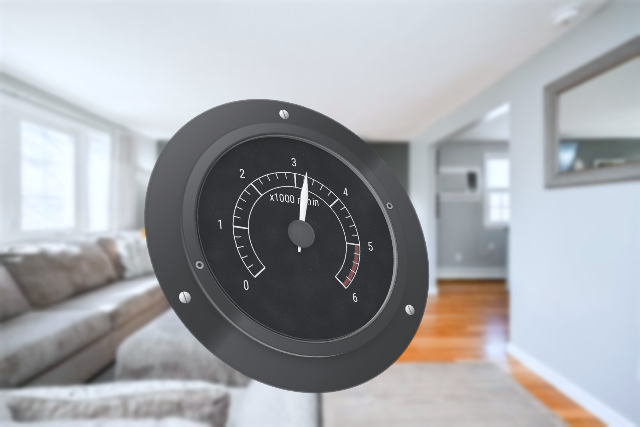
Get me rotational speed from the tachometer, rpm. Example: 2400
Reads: 3200
